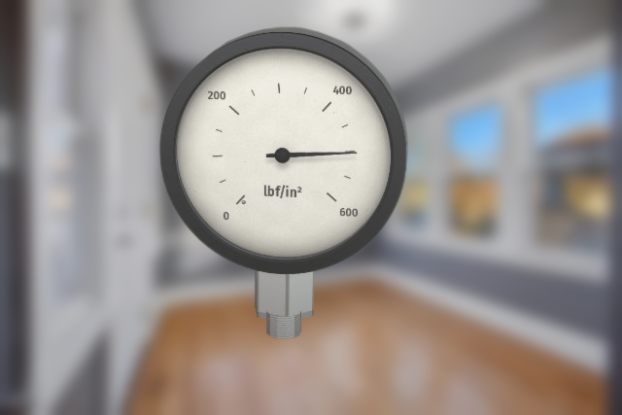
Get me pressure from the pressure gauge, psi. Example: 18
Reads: 500
